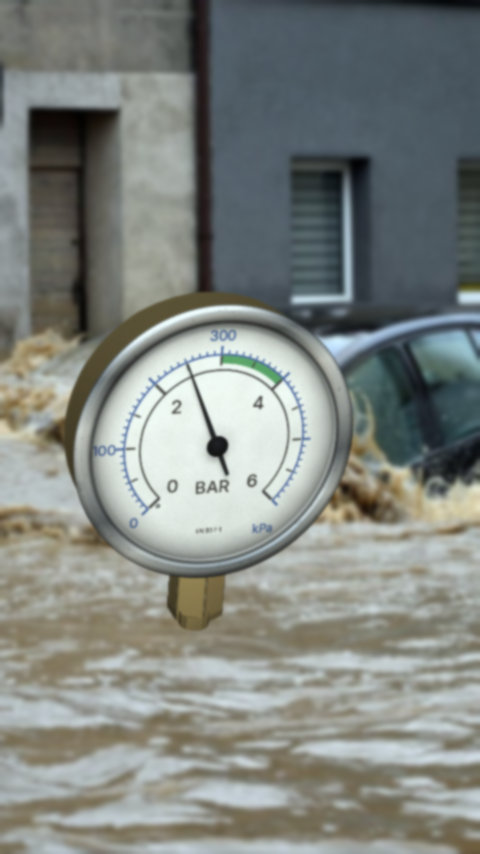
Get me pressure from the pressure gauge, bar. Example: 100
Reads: 2.5
